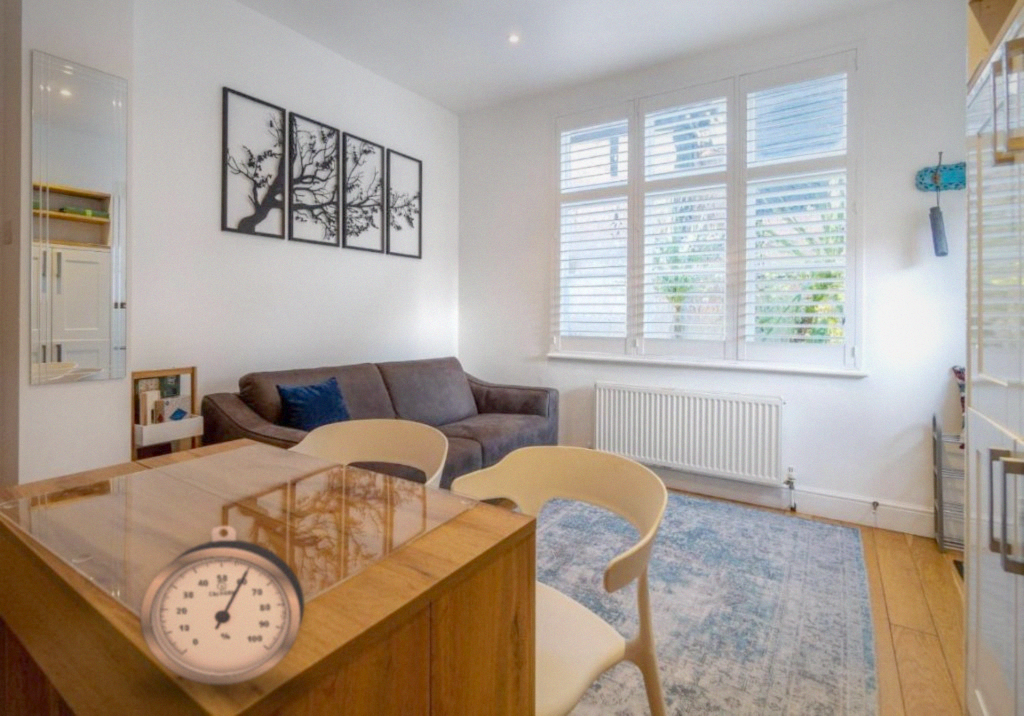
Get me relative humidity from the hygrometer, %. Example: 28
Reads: 60
